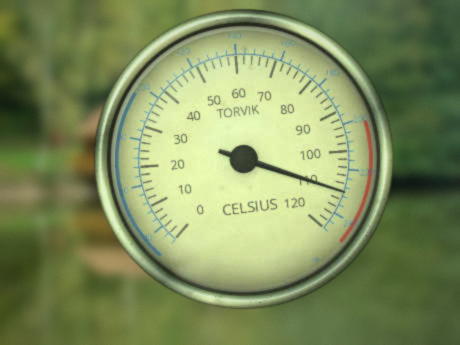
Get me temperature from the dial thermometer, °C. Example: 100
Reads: 110
